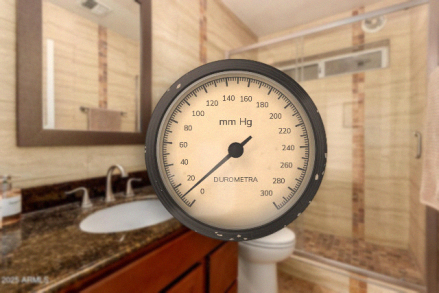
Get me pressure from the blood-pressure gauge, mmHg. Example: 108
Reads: 10
